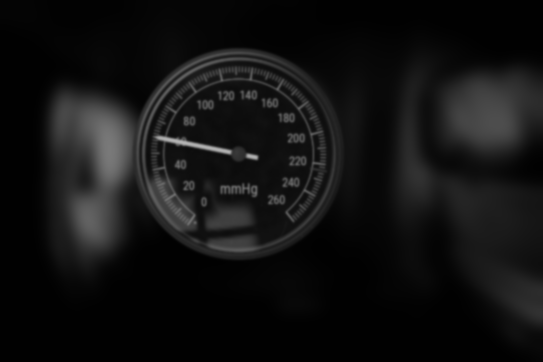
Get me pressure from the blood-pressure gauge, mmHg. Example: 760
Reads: 60
